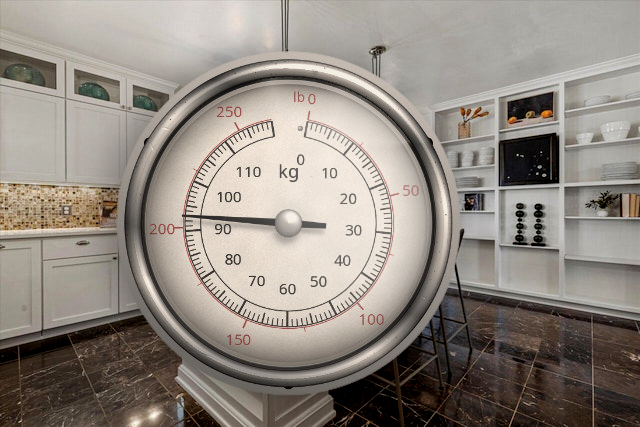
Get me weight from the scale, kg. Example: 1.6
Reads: 93
